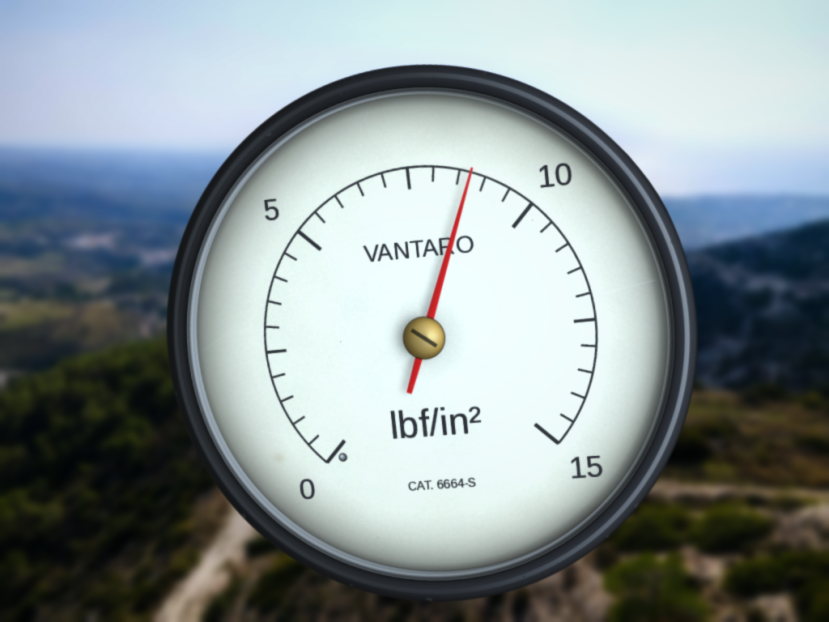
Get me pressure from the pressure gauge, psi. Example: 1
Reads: 8.75
